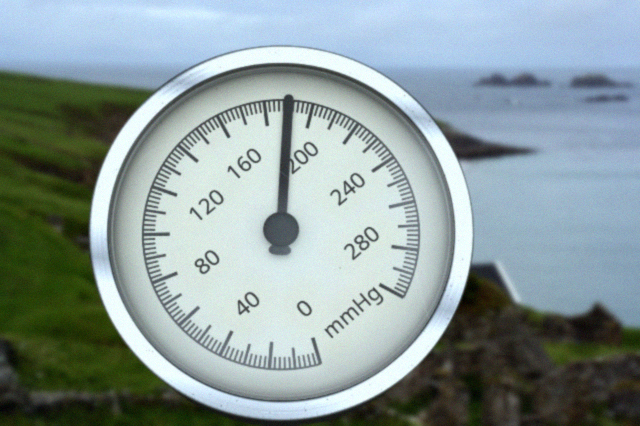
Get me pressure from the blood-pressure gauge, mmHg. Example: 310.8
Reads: 190
